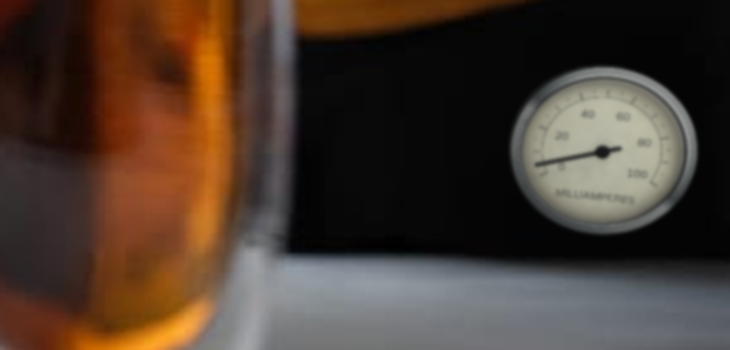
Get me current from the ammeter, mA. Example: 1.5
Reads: 5
